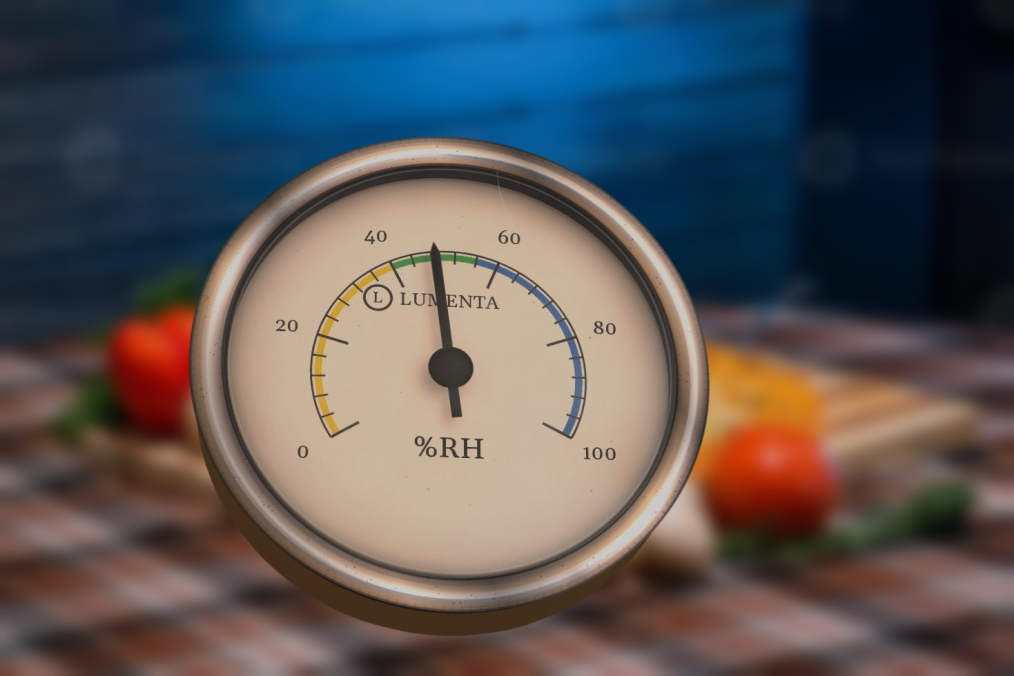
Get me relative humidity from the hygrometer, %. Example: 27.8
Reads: 48
